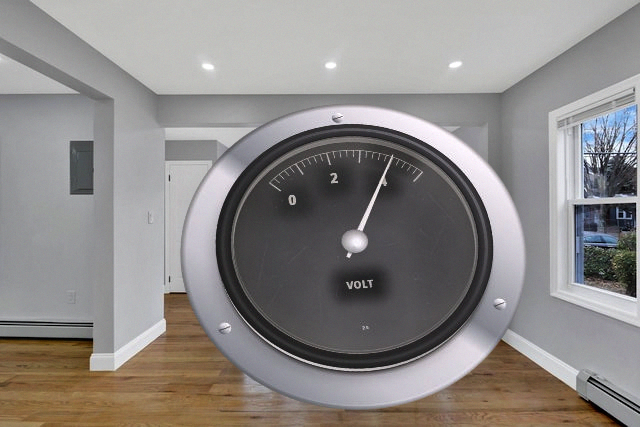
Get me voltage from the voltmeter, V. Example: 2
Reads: 4
